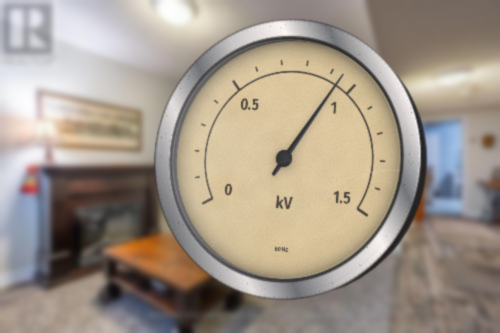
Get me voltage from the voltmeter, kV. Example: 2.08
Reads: 0.95
